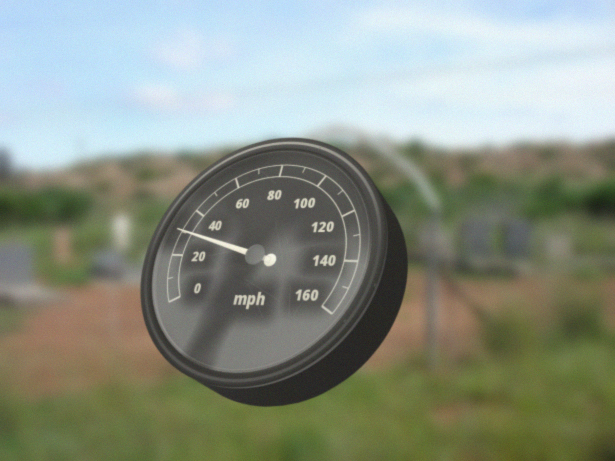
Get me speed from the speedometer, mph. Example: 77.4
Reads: 30
